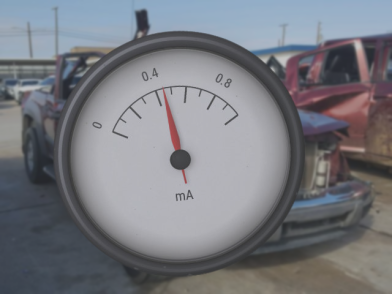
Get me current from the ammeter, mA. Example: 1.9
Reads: 0.45
